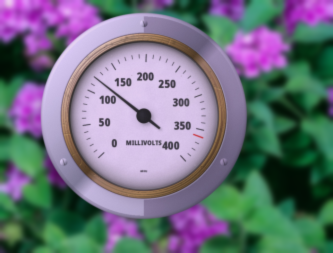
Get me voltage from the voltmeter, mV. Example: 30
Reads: 120
